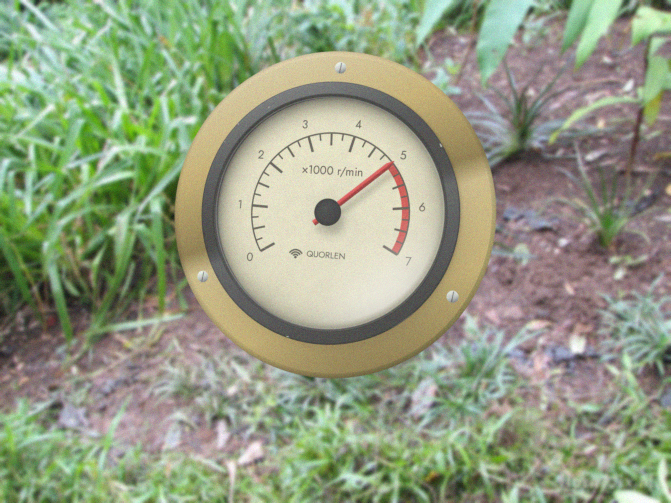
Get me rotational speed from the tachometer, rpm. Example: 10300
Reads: 5000
